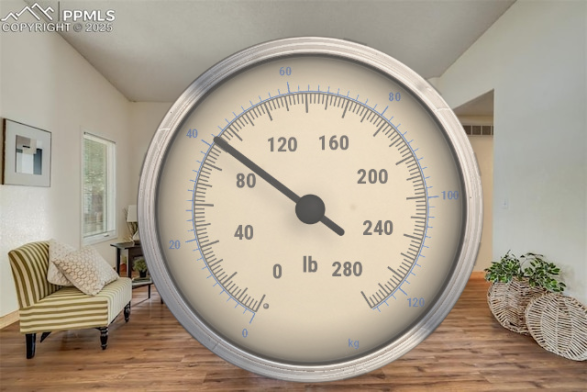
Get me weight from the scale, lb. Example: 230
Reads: 92
